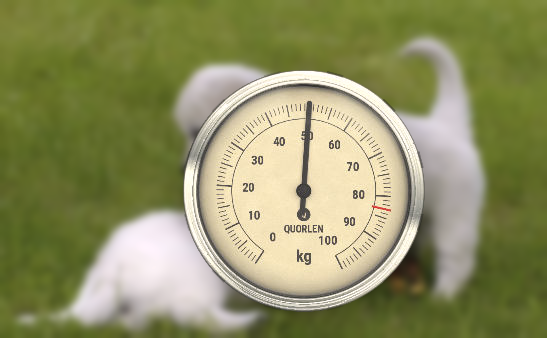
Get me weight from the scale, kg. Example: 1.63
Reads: 50
